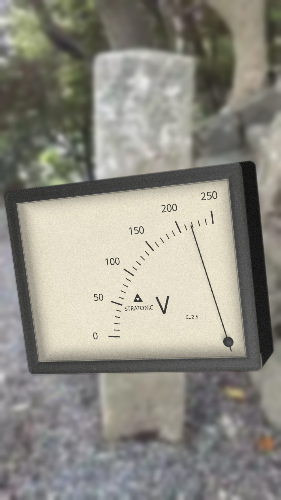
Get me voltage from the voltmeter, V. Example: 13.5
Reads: 220
